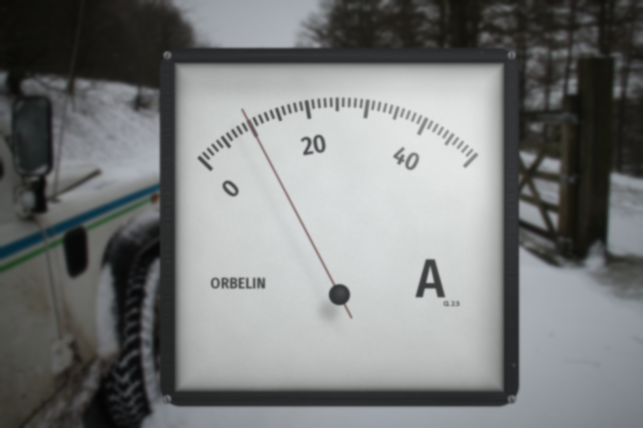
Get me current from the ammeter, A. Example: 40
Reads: 10
